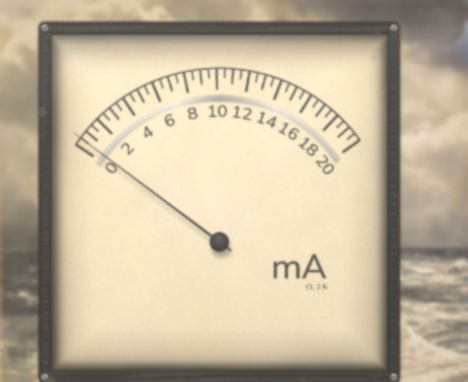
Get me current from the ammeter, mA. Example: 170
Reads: 0.5
